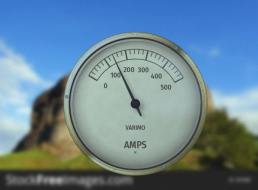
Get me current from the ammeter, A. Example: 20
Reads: 140
